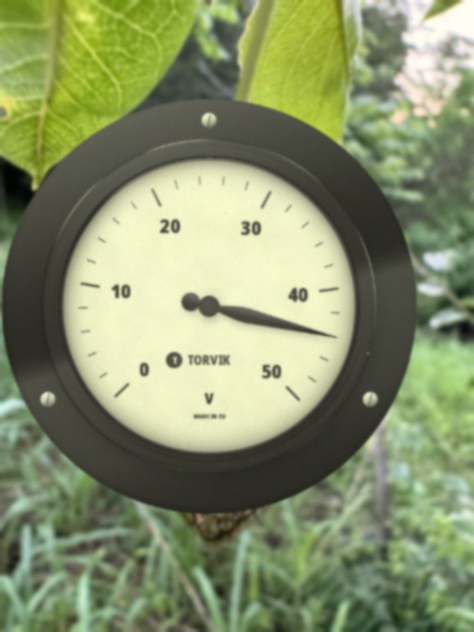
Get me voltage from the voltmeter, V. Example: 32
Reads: 44
